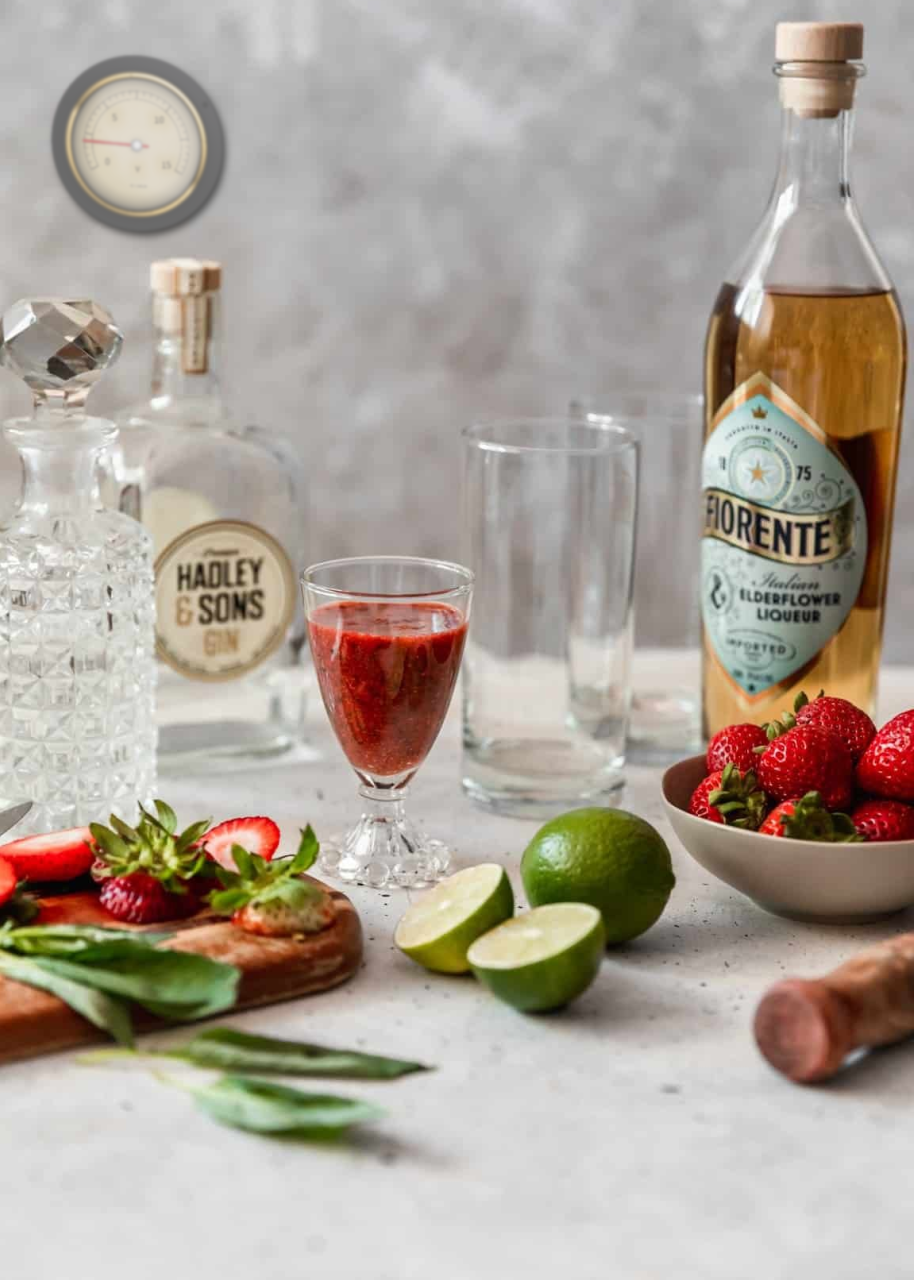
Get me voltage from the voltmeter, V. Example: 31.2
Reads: 2
